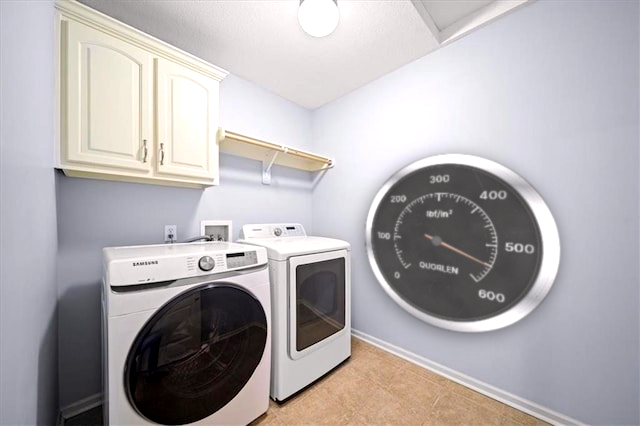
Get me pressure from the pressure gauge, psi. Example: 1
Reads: 550
